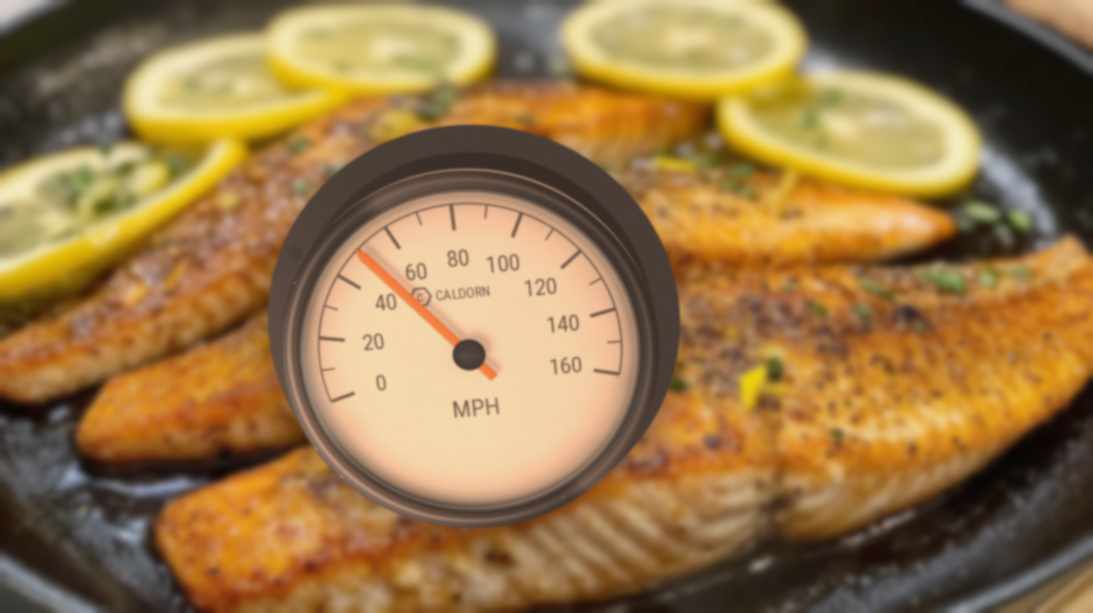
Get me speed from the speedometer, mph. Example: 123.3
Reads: 50
